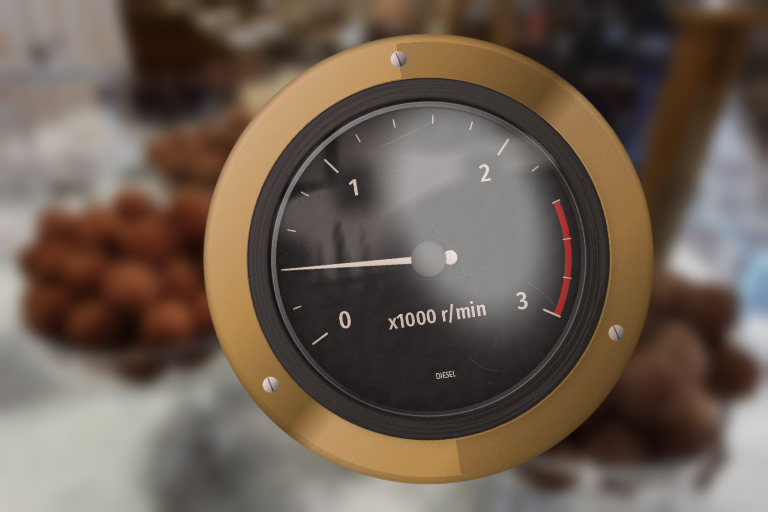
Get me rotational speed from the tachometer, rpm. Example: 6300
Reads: 400
